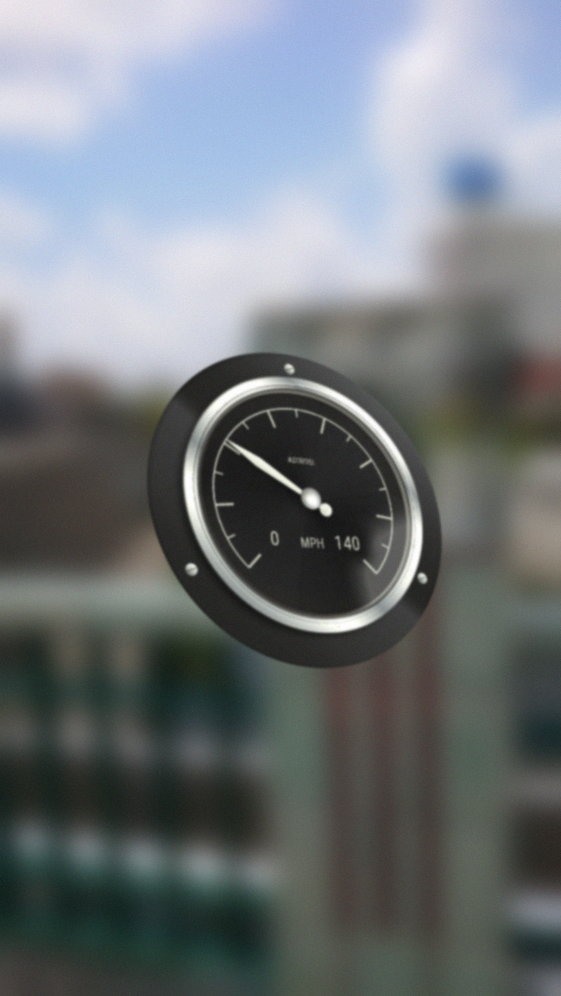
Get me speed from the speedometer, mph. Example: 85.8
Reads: 40
